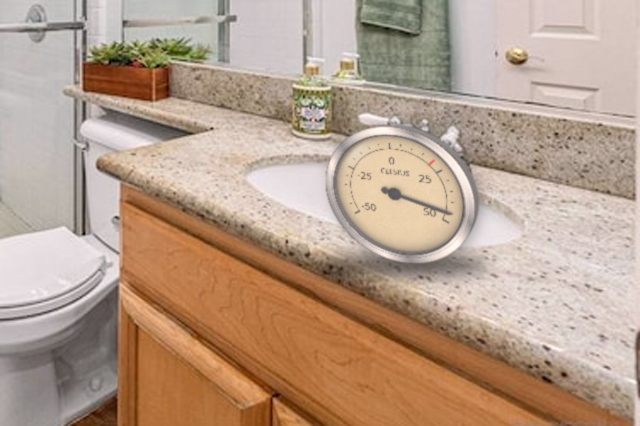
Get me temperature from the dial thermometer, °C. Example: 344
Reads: 45
